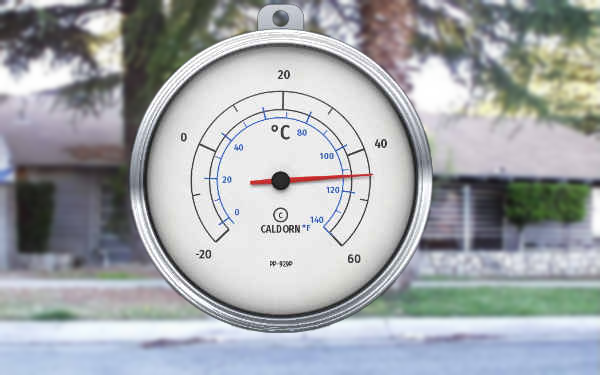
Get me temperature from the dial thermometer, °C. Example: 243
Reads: 45
